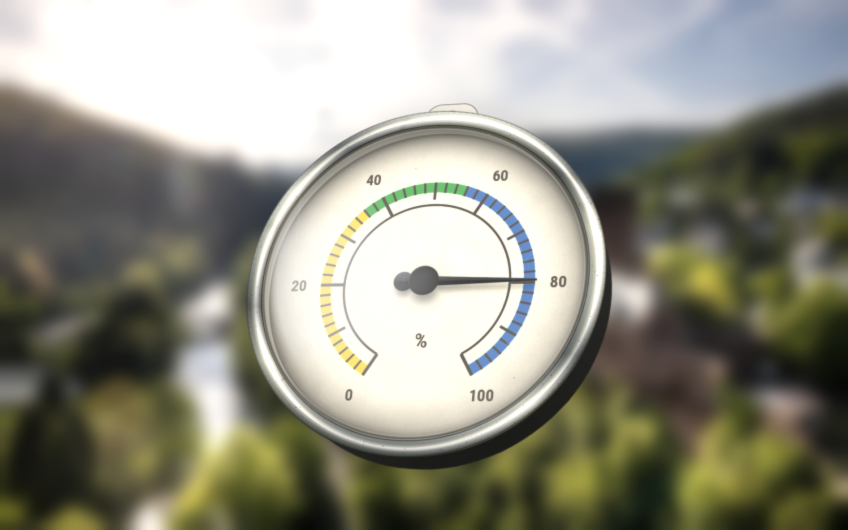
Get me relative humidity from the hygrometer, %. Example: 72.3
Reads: 80
